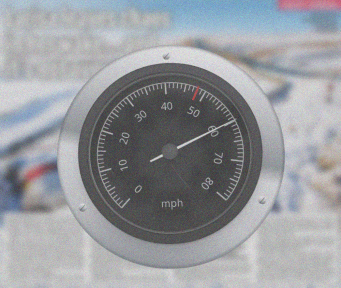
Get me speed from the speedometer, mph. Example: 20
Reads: 60
